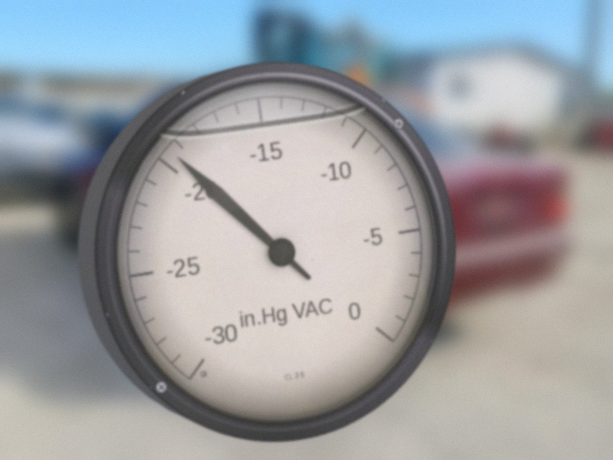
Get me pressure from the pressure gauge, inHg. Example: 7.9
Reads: -19.5
